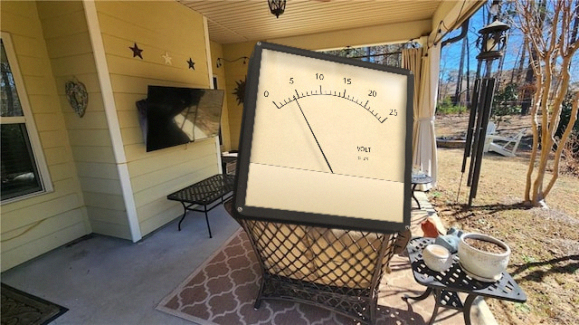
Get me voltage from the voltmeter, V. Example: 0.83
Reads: 4
